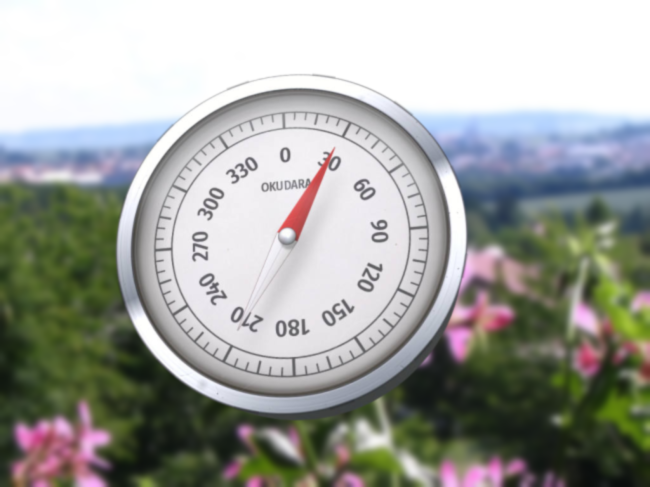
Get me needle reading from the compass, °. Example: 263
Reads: 30
